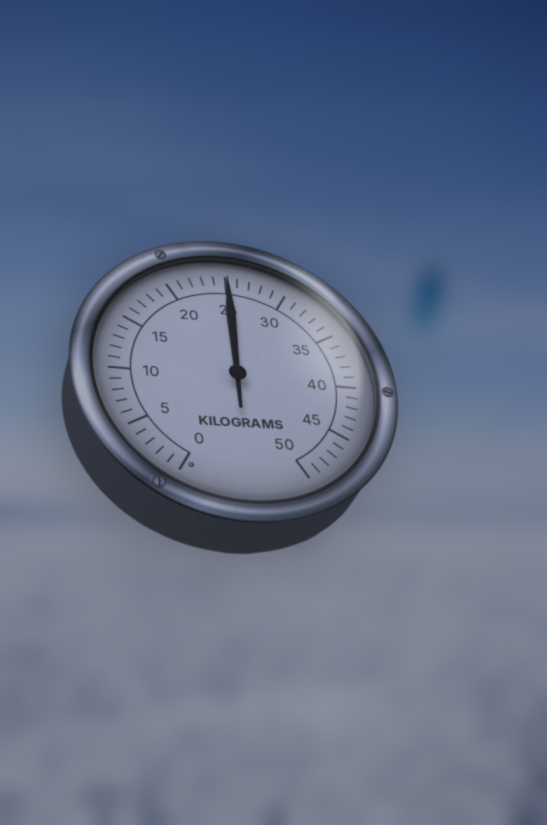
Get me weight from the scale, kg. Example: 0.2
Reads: 25
